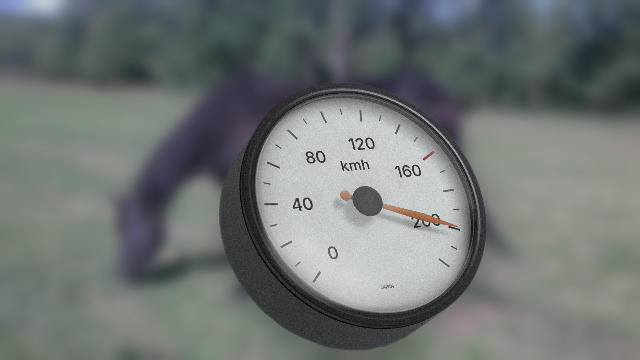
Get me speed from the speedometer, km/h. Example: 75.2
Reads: 200
